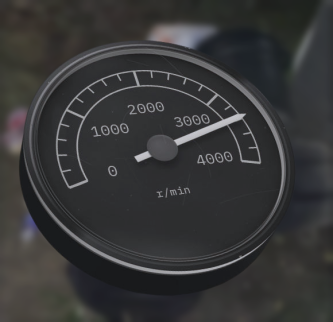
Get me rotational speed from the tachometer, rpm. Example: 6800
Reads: 3400
